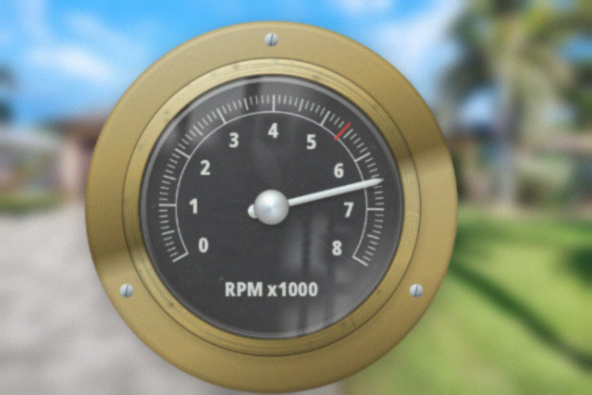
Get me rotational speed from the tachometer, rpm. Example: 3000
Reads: 6500
